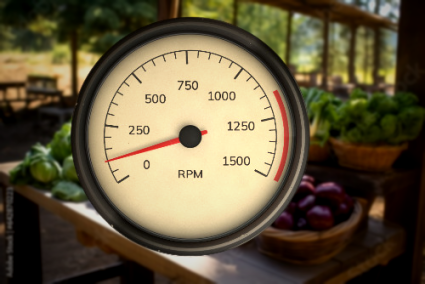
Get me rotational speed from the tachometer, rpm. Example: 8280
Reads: 100
